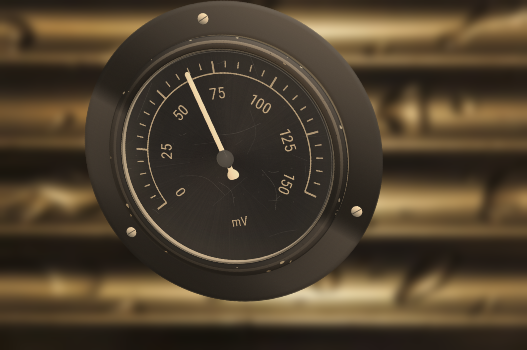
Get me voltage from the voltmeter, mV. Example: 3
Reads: 65
